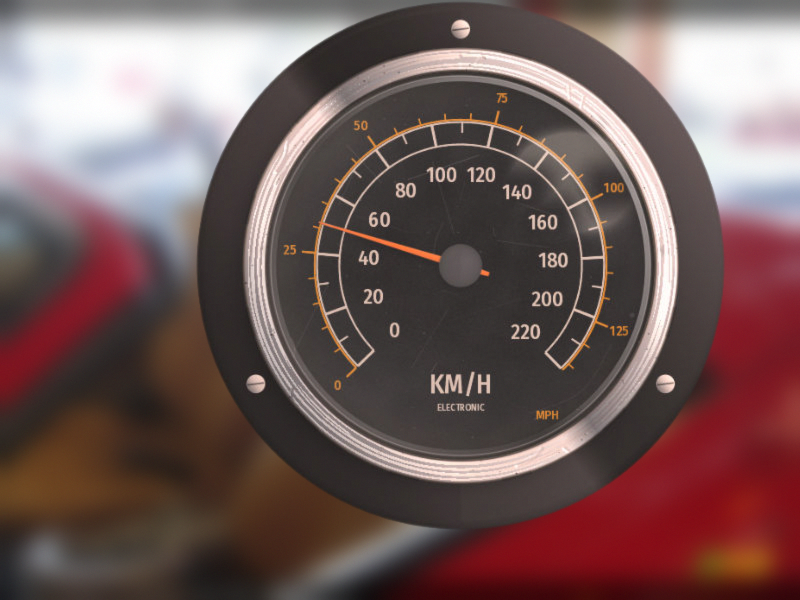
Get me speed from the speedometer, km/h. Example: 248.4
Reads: 50
